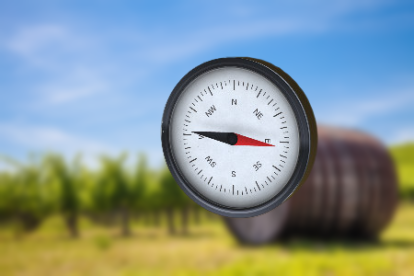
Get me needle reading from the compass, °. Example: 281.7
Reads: 95
